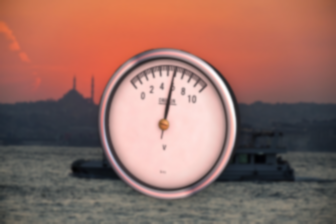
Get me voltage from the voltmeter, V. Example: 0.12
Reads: 6
